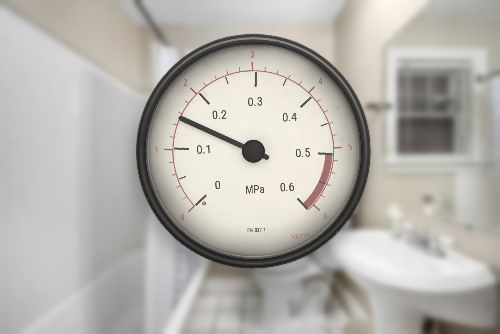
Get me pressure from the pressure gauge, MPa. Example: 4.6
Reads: 0.15
